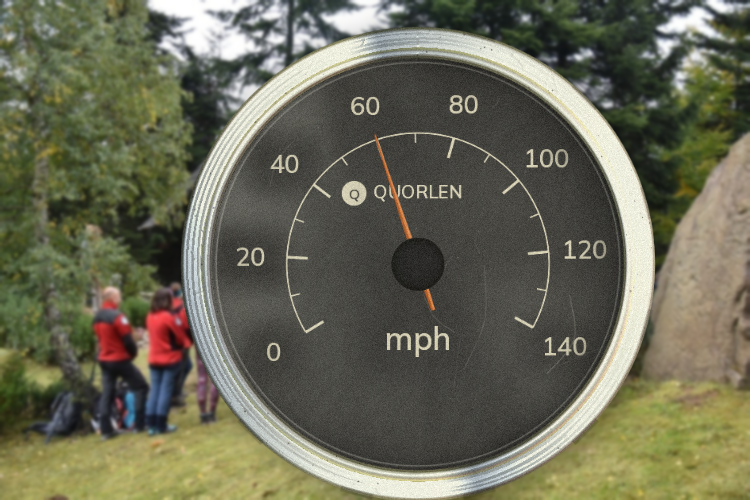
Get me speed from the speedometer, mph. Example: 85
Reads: 60
